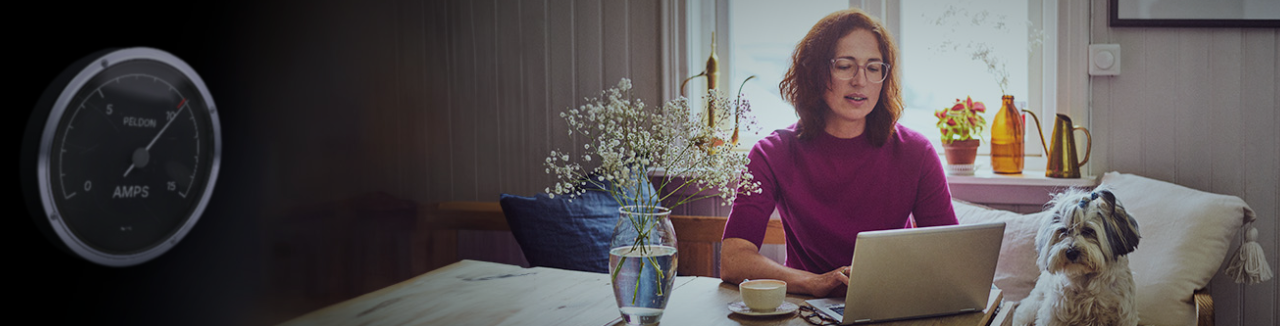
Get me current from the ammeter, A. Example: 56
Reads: 10
